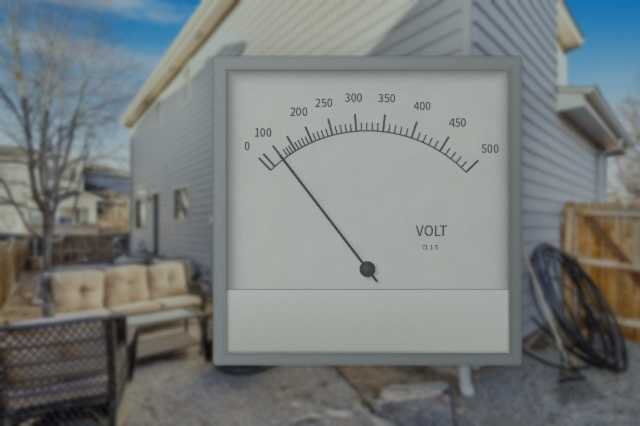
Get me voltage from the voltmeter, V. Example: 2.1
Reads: 100
